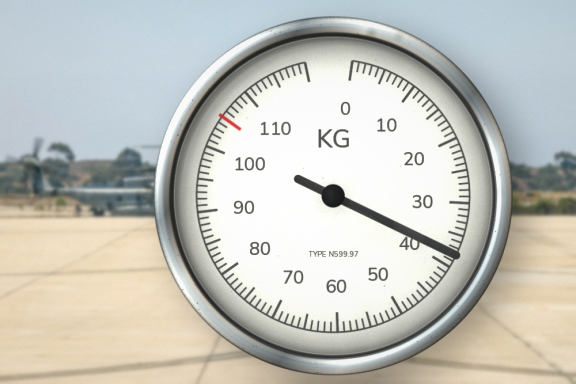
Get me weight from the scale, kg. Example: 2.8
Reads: 38
